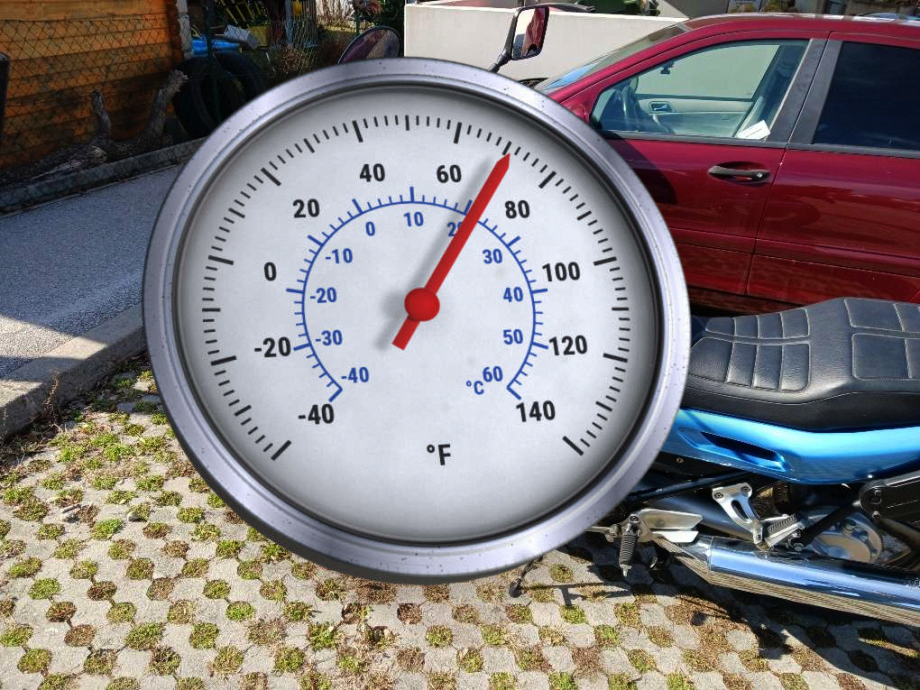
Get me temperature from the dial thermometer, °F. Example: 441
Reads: 71
